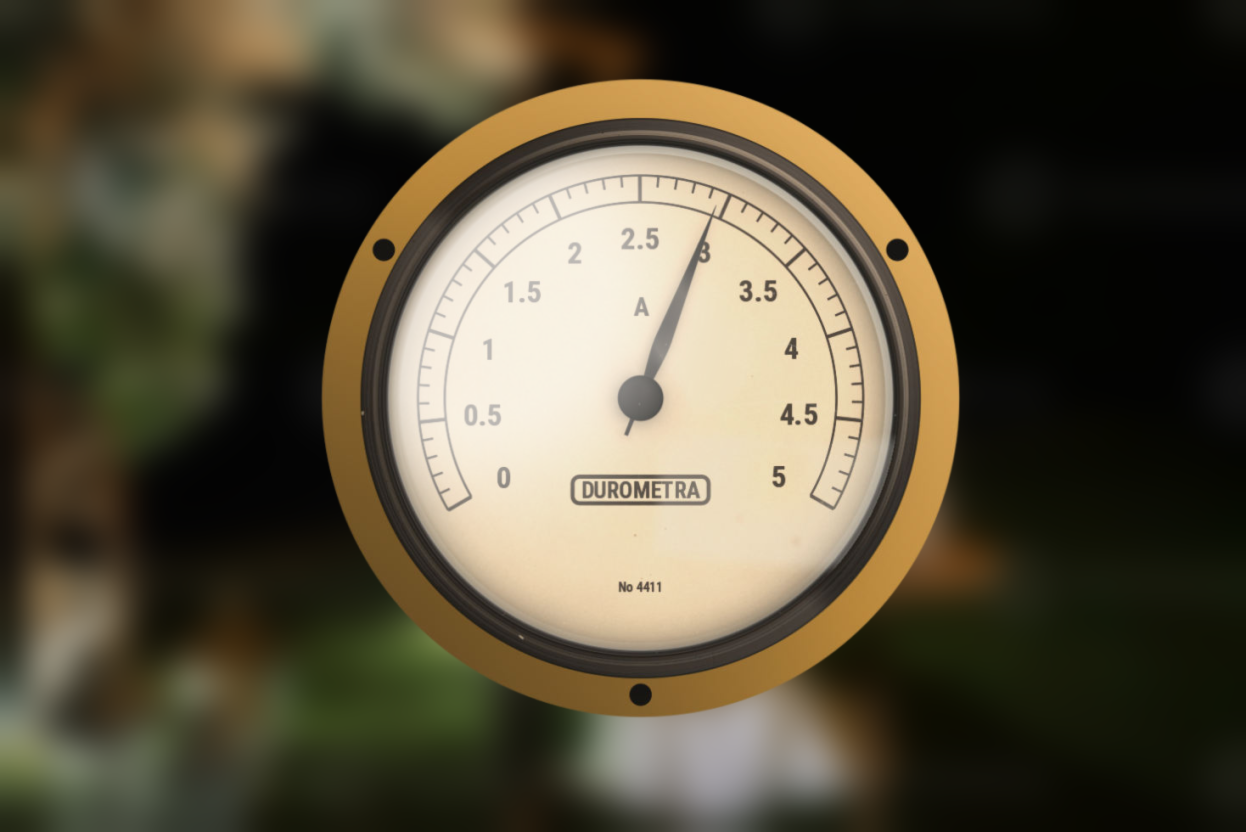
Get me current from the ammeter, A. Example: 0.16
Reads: 2.95
